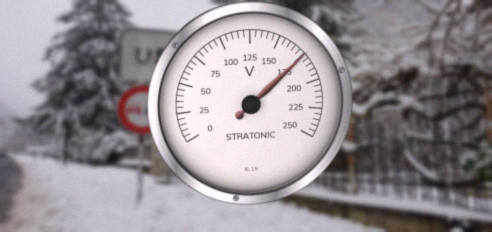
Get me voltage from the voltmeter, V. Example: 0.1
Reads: 175
